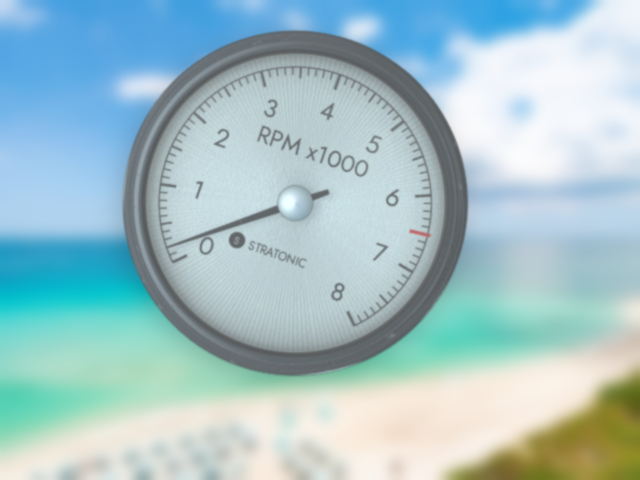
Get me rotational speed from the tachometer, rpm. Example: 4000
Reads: 200
